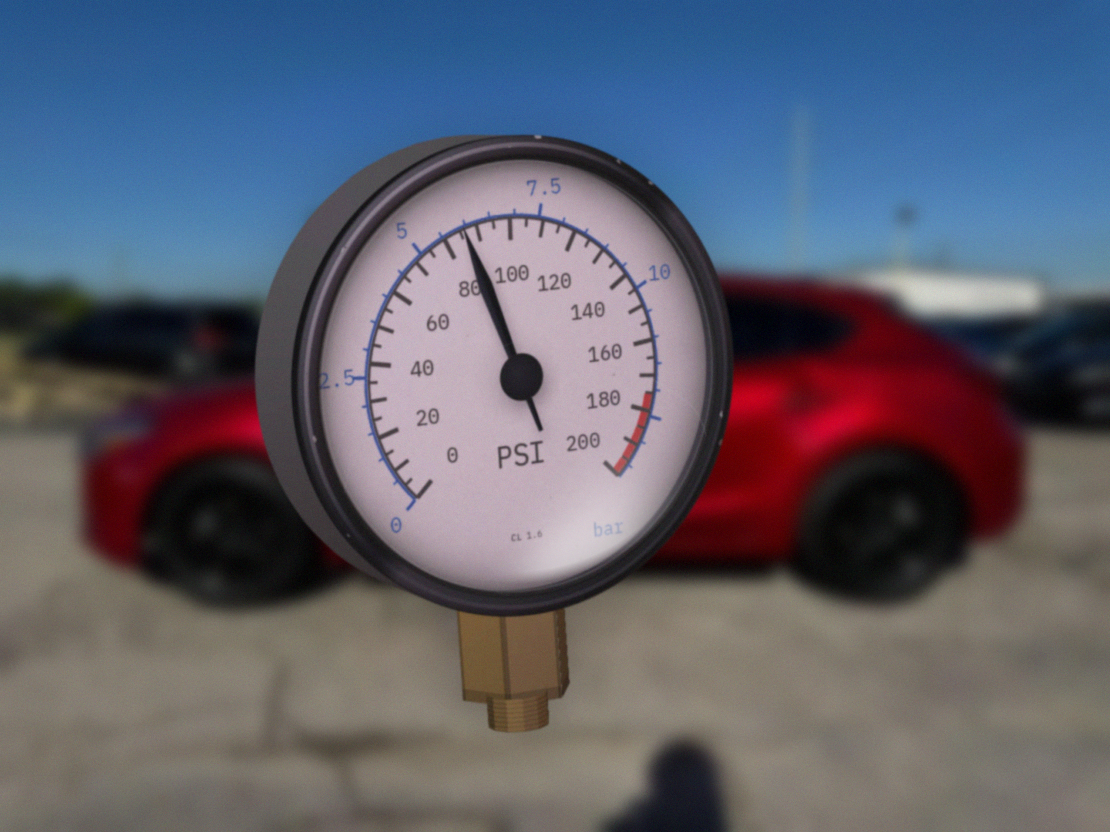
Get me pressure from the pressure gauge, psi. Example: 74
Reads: 85
